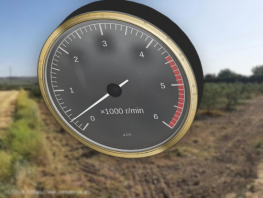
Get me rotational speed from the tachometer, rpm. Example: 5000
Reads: 300
